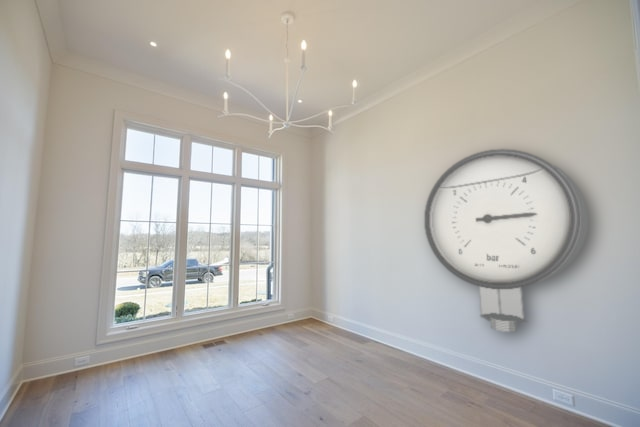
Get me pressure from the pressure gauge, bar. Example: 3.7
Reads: 5
